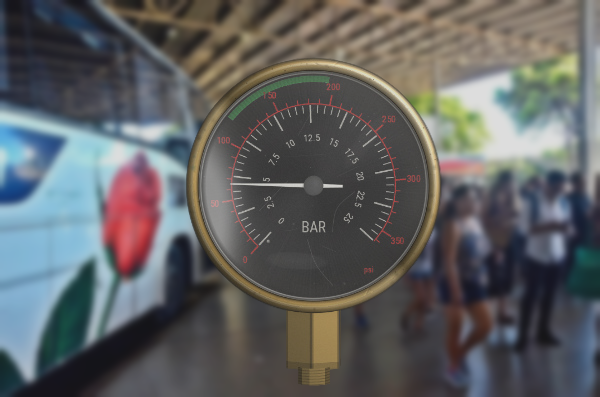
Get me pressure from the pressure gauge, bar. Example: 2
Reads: 4.5
